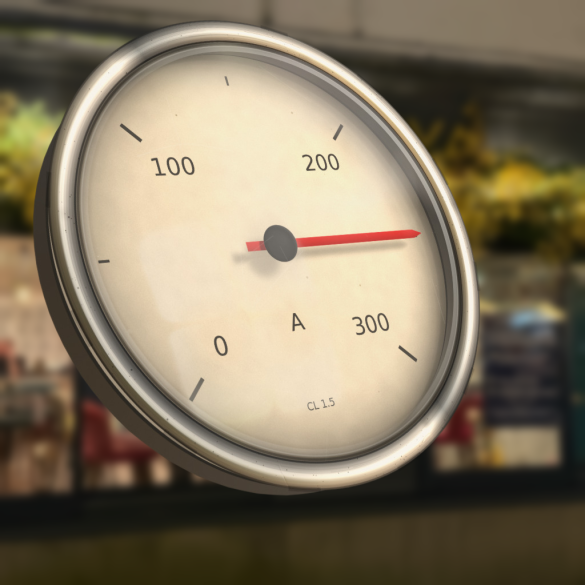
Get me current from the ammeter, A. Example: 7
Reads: 250
